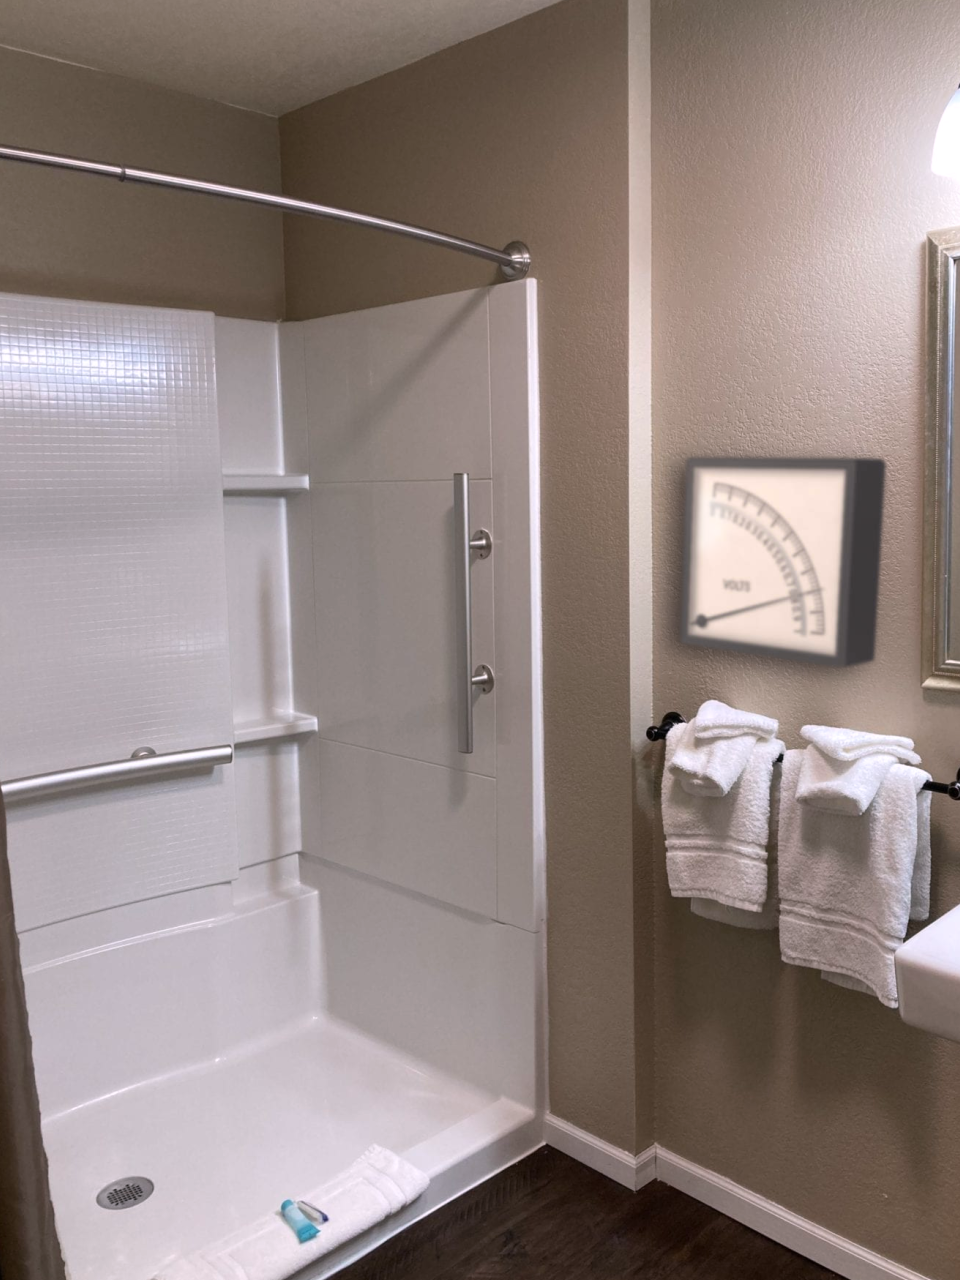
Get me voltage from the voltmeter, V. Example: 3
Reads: 0.8
